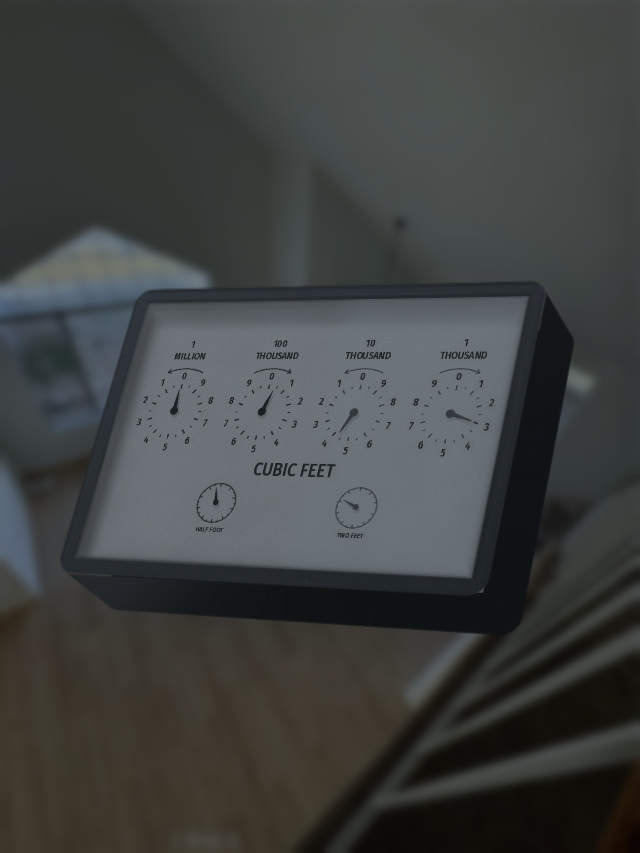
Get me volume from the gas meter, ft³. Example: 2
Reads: 4300
